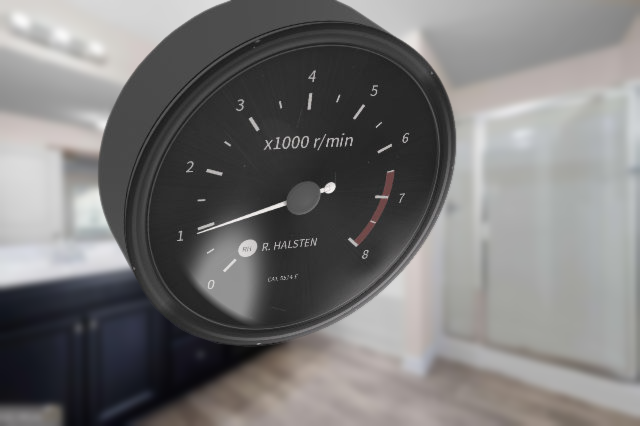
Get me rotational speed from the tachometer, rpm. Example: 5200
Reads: 1000
